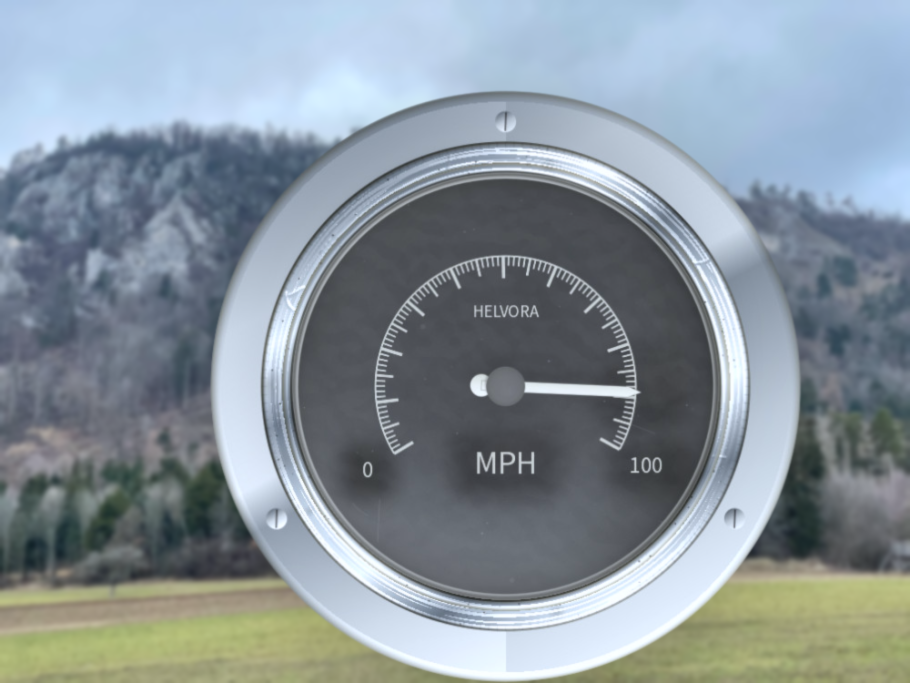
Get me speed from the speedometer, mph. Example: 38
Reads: 89
